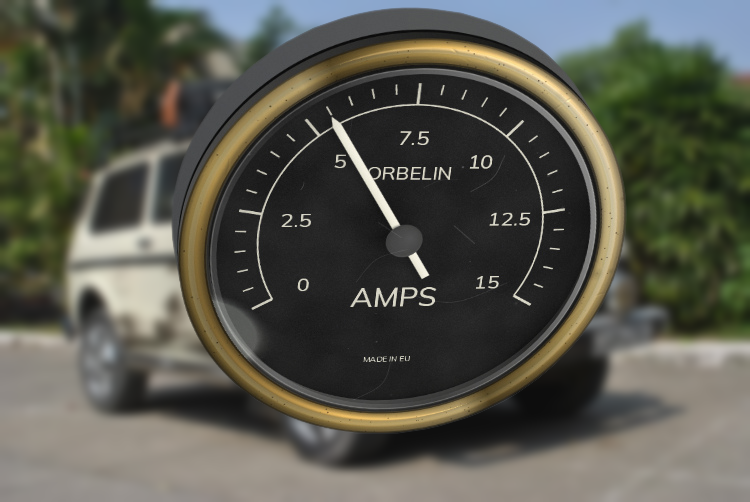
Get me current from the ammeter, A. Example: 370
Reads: 5.5
